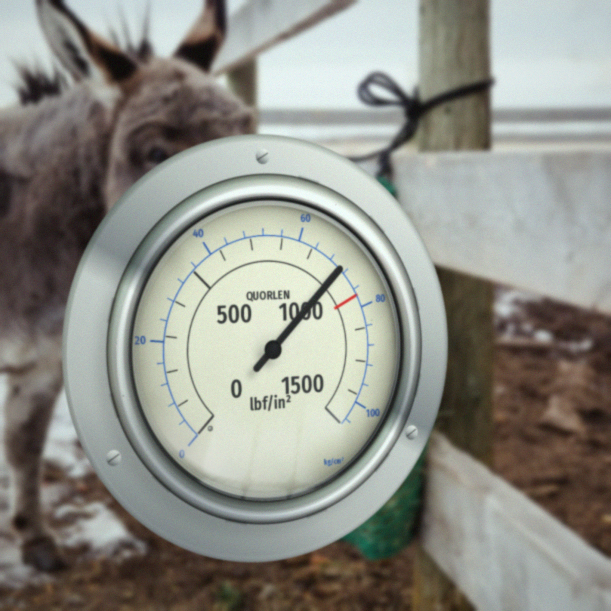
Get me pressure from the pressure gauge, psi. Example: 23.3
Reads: 1000
